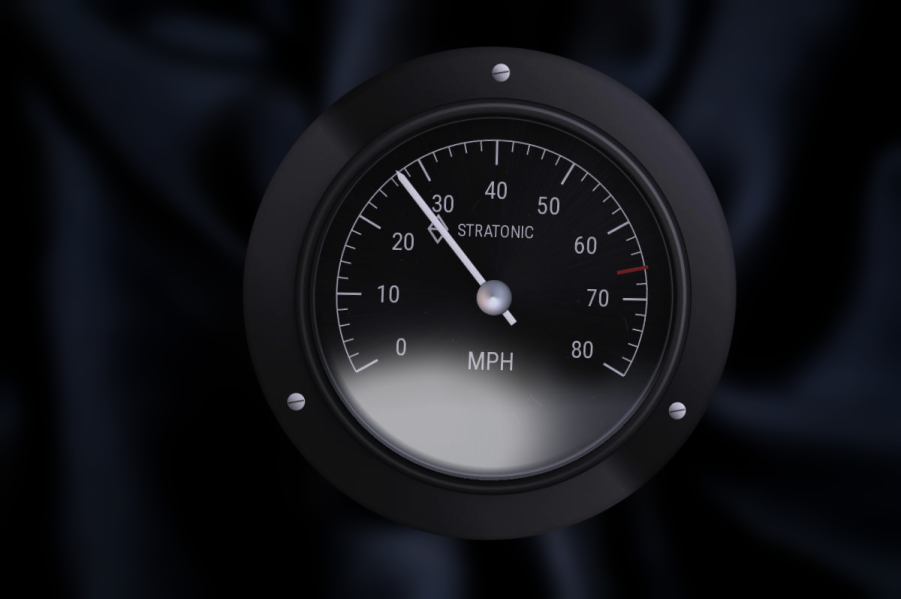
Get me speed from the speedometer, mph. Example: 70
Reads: 27
